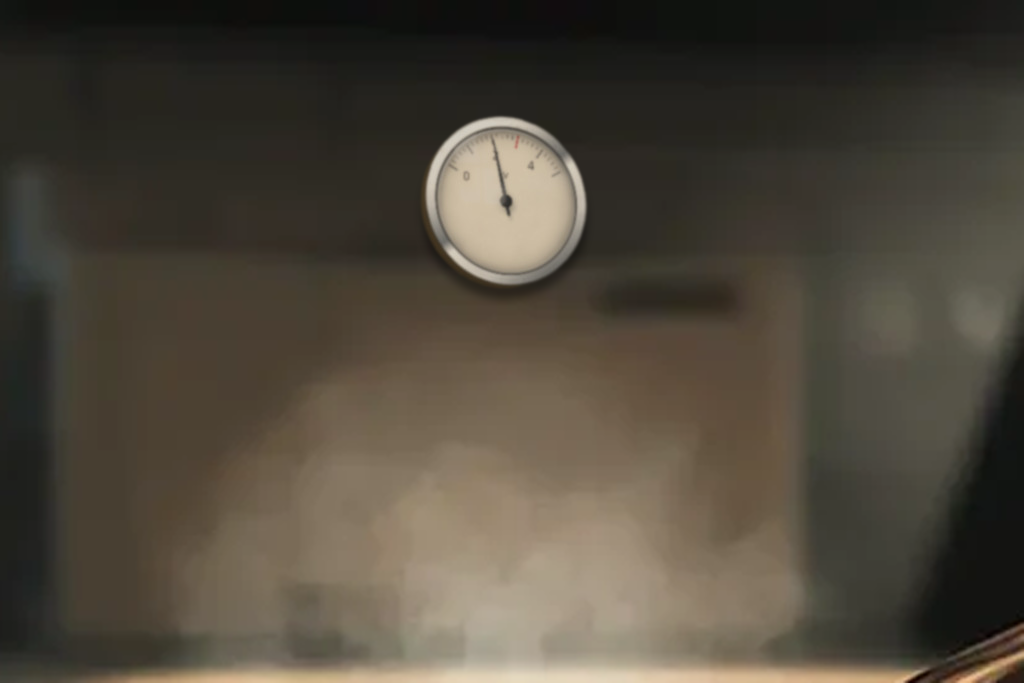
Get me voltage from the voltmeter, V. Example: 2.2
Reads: 2
